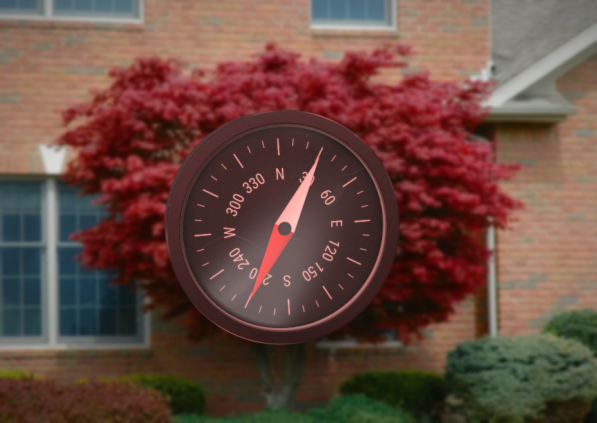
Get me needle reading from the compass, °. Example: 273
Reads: 210
